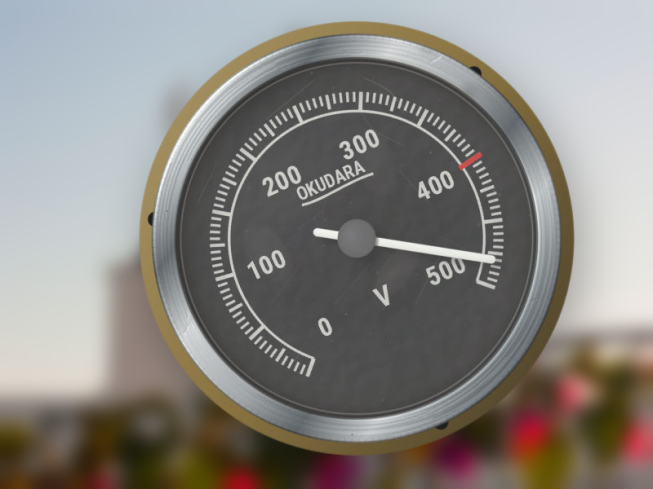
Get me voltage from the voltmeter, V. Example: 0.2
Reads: 480
